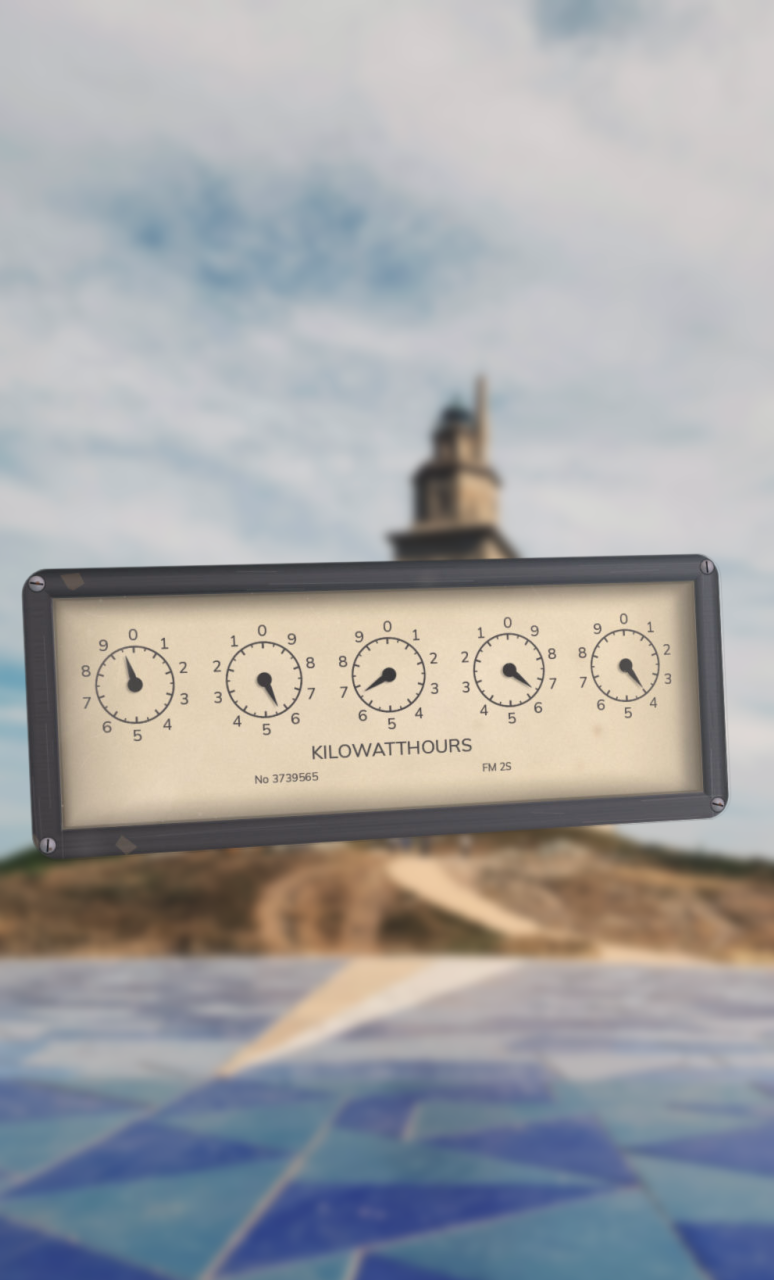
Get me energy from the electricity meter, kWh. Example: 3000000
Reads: 95664
